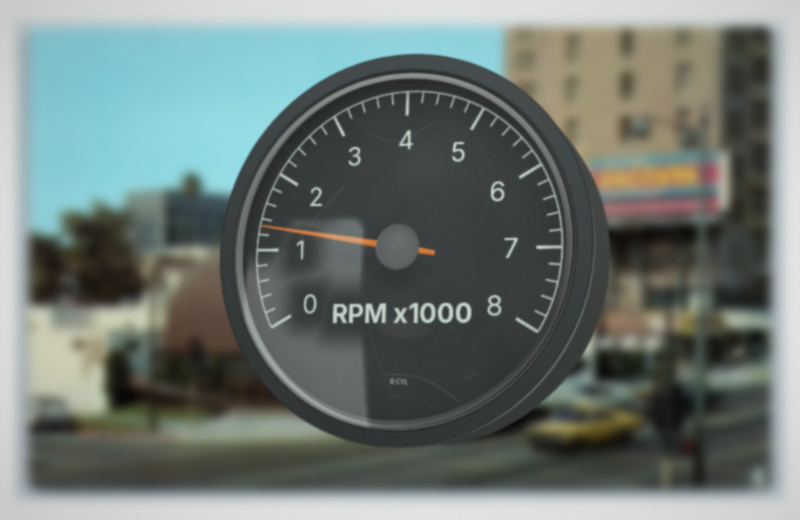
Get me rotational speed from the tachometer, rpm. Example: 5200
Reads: 1300
